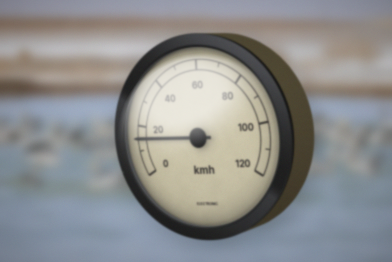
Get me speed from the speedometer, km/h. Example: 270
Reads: 15
